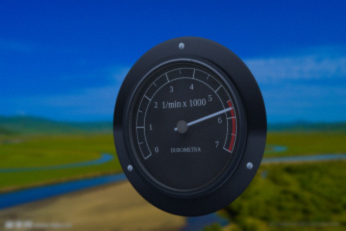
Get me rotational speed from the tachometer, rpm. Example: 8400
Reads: 5750
